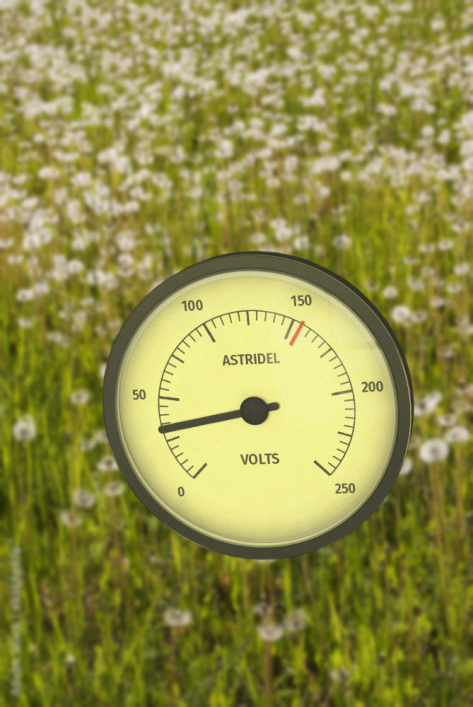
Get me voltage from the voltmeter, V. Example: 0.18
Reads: 32.5
